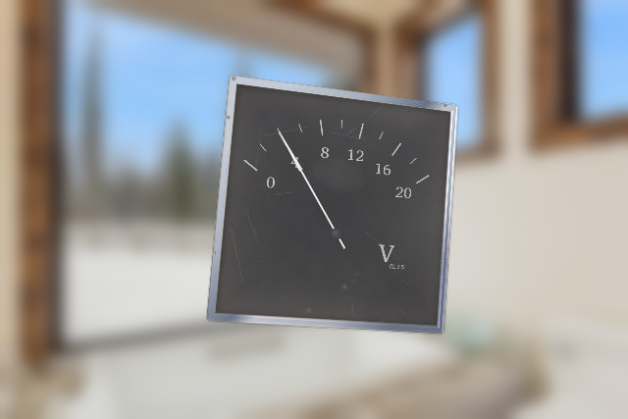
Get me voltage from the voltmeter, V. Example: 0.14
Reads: 4
